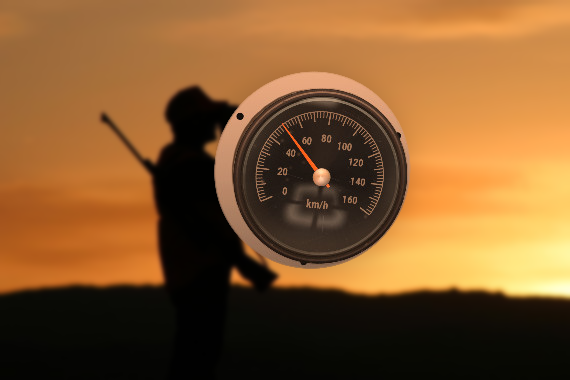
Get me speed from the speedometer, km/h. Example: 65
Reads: 50
